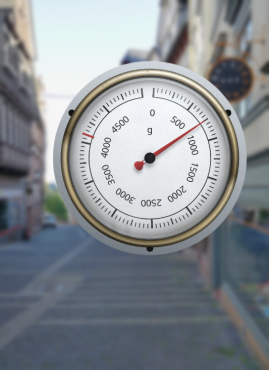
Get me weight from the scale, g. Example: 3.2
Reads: 750
